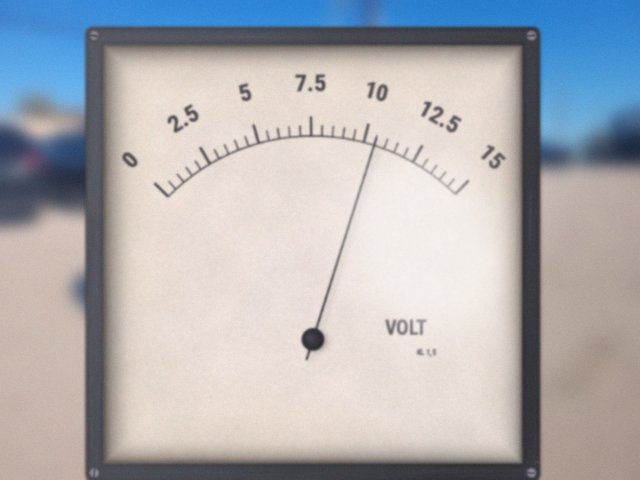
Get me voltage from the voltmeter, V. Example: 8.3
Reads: 10.5
